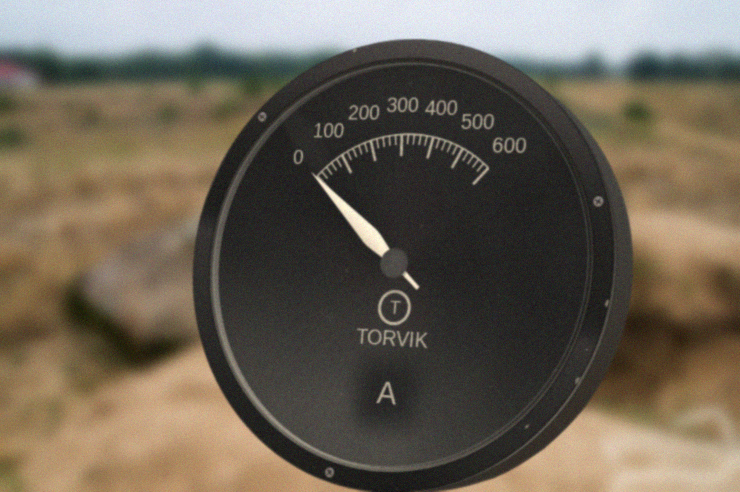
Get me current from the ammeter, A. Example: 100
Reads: 0
